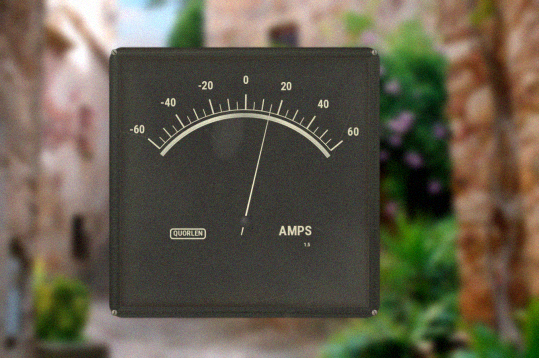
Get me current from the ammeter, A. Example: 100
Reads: 15
